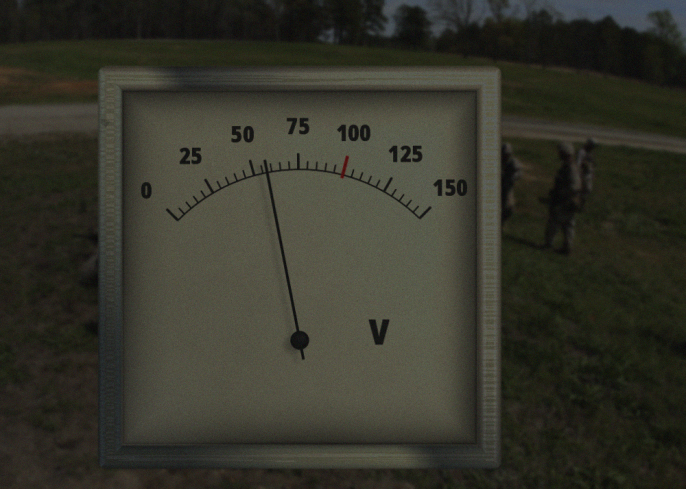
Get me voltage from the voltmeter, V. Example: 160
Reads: 57.5
